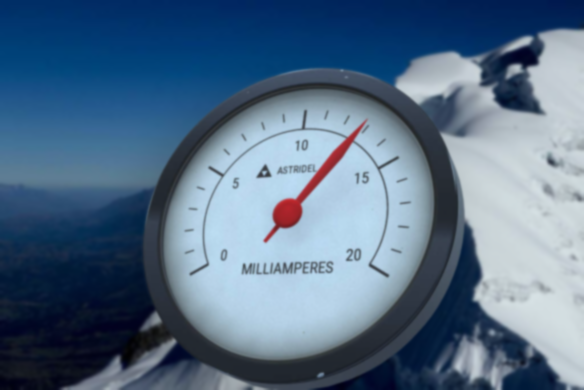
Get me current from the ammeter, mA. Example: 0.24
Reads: 13
